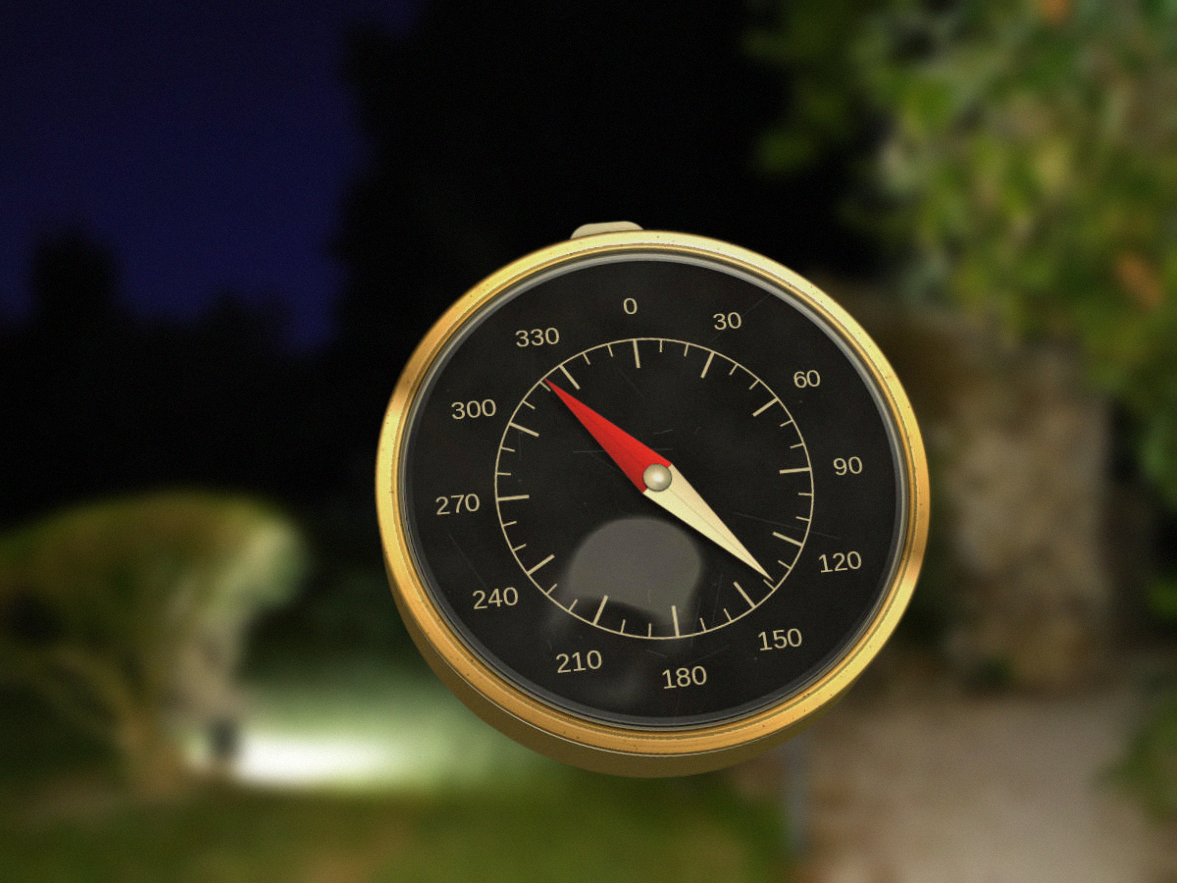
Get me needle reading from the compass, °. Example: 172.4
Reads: 320
